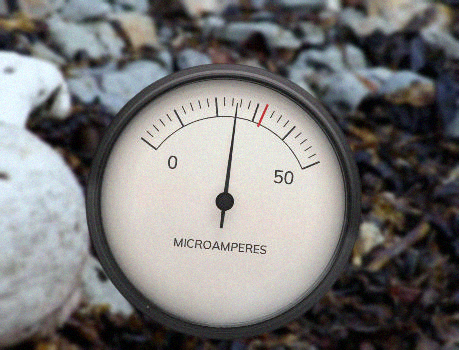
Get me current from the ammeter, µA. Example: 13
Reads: 25
